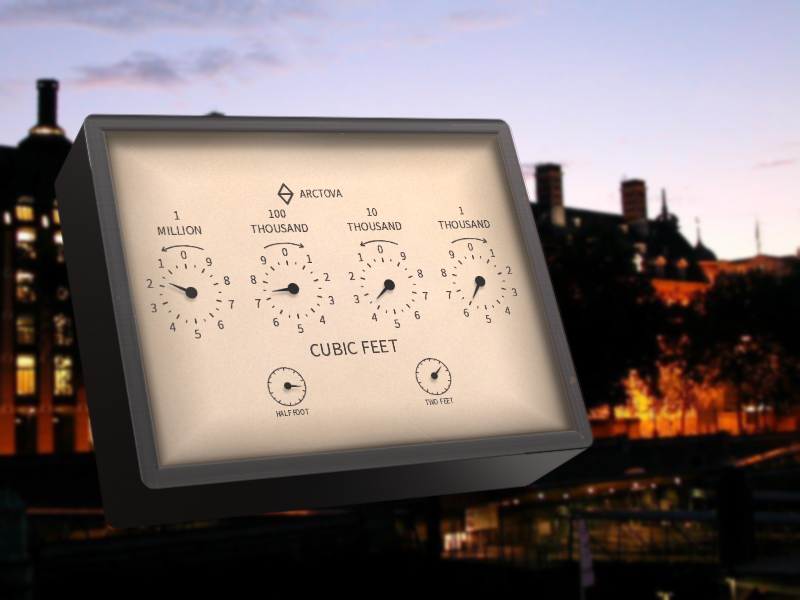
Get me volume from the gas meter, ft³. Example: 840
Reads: 173600
